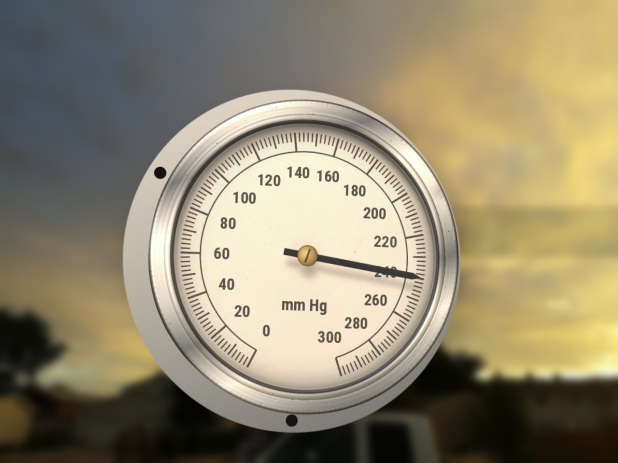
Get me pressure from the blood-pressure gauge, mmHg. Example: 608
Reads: 240
